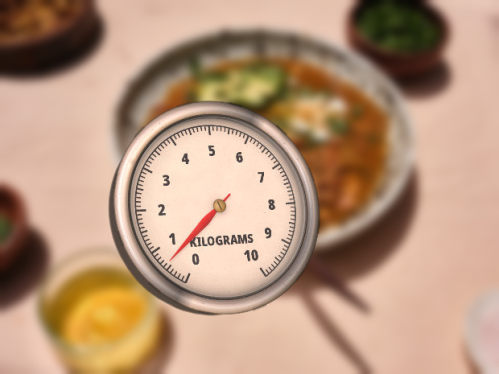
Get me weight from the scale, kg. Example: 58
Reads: 0.6
